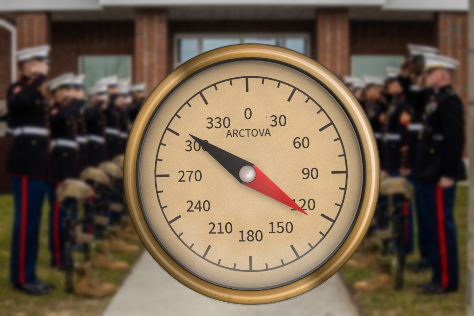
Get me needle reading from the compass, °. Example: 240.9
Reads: 125
